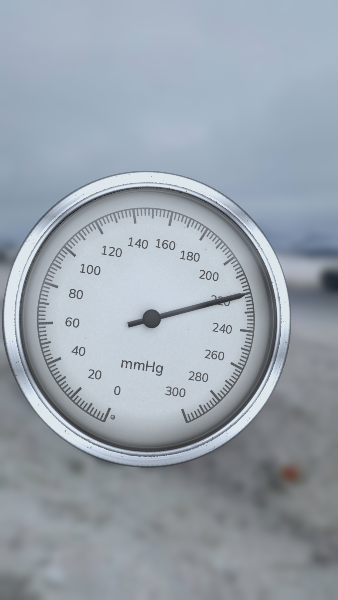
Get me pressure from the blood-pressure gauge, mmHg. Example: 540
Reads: 220
